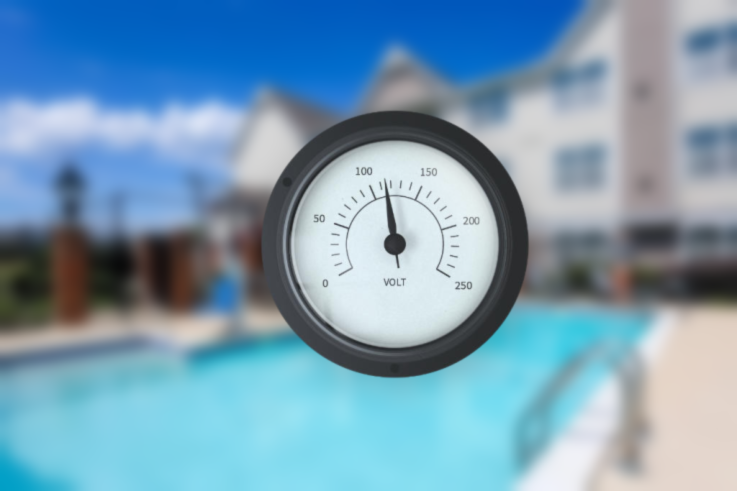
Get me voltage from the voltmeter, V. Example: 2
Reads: 115
